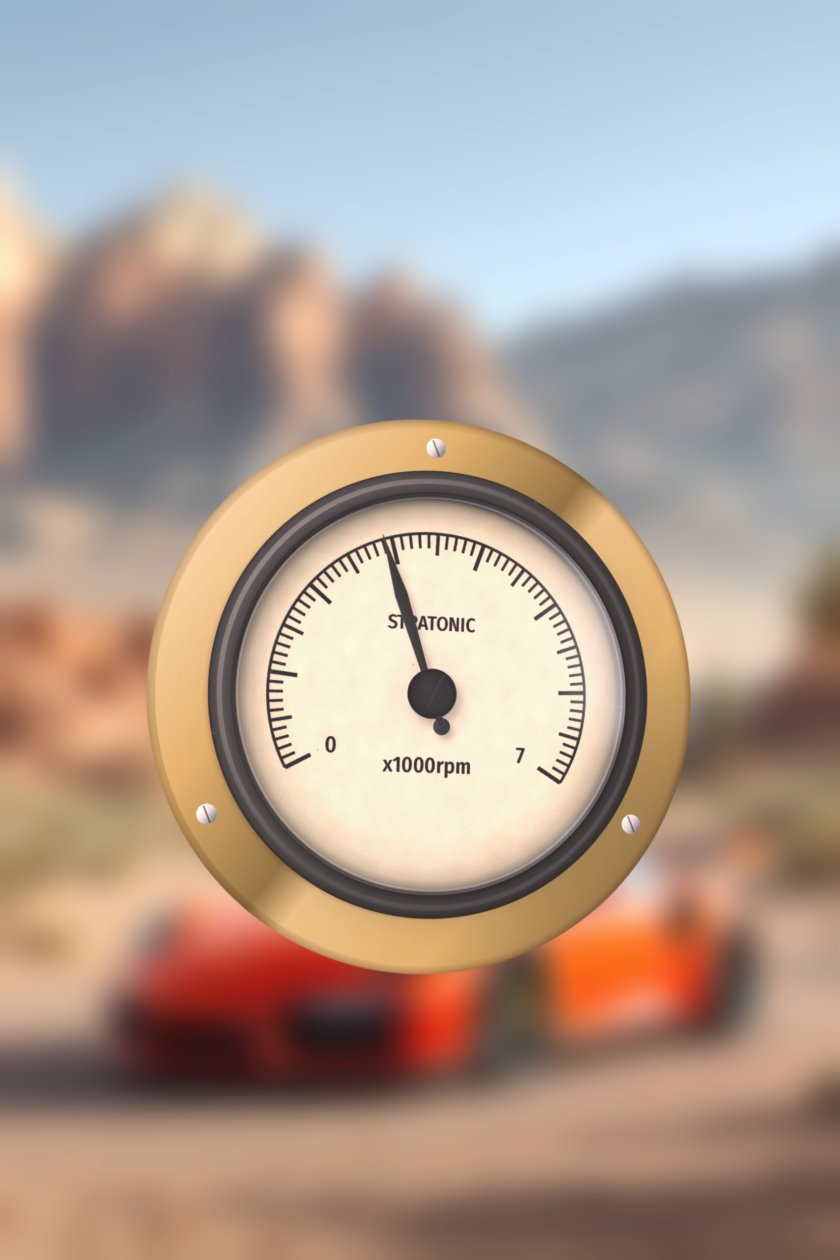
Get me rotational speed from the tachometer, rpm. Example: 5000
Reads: 2900
